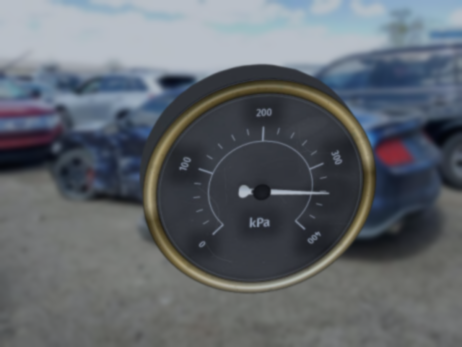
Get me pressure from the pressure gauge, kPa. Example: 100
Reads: 340
